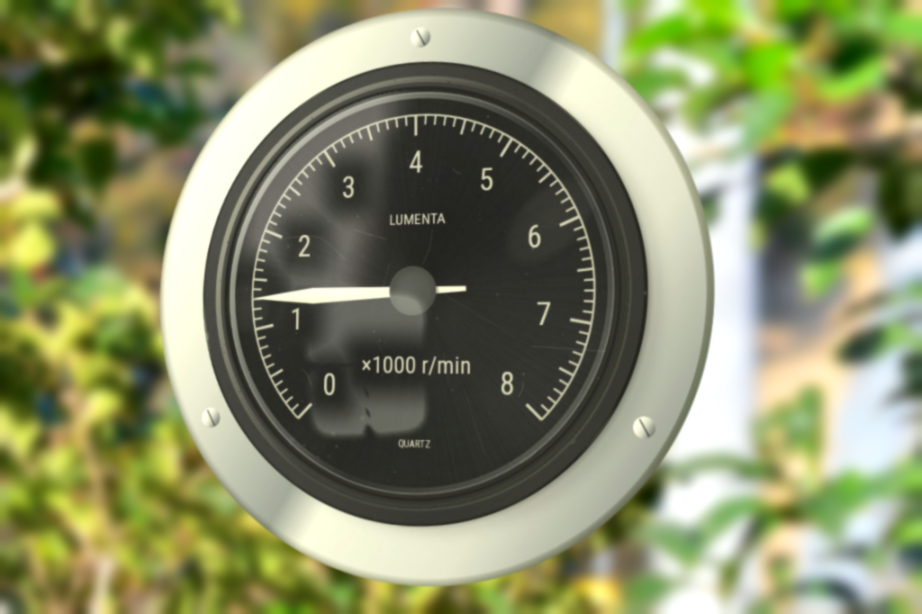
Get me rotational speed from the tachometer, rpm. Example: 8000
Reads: 1300
